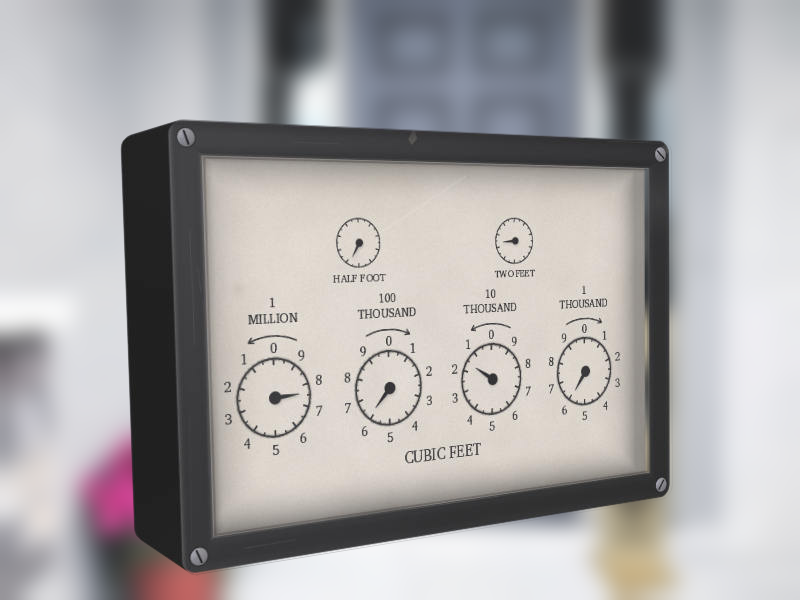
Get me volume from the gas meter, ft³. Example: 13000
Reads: 761600
